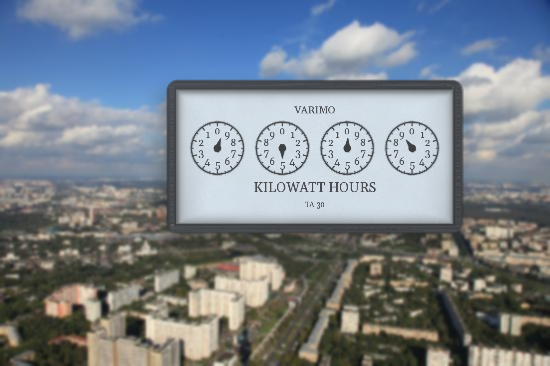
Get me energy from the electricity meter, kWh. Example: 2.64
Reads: 9499
